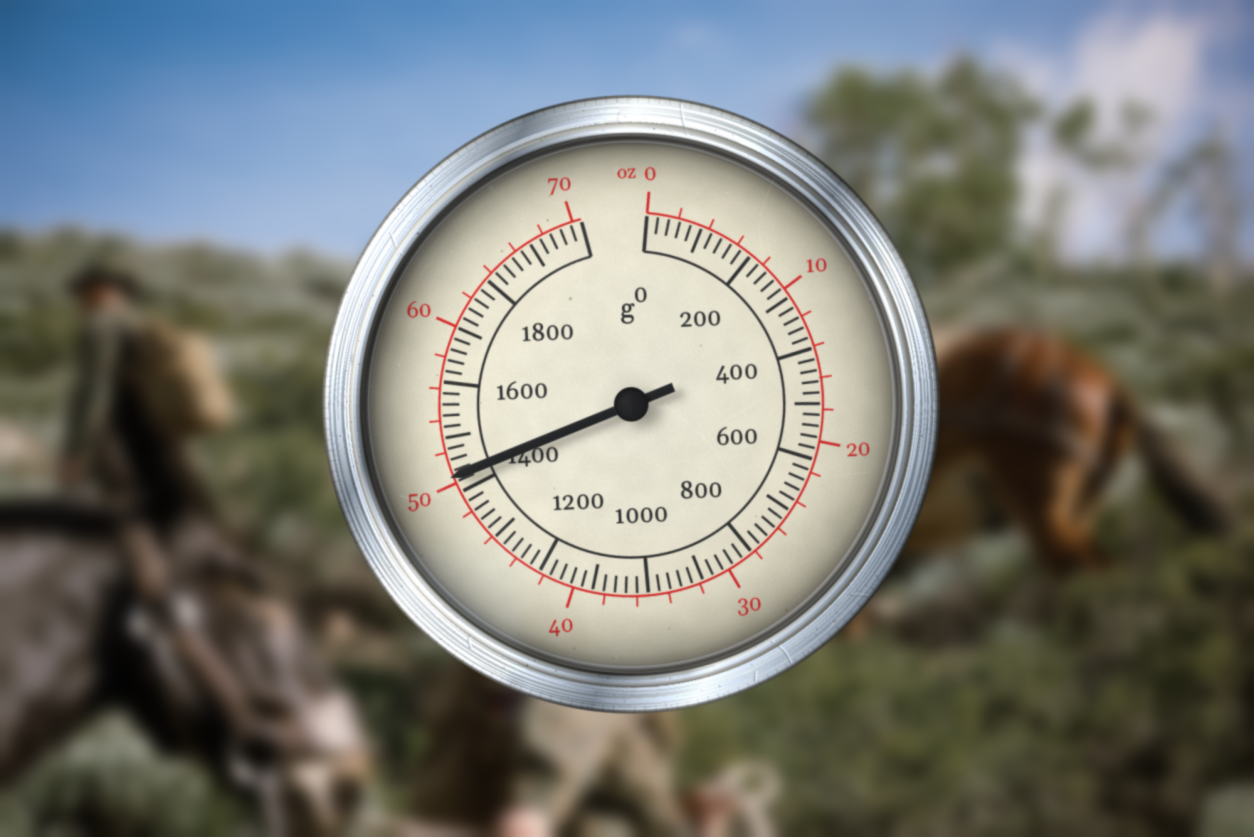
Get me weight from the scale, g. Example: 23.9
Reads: 1430
